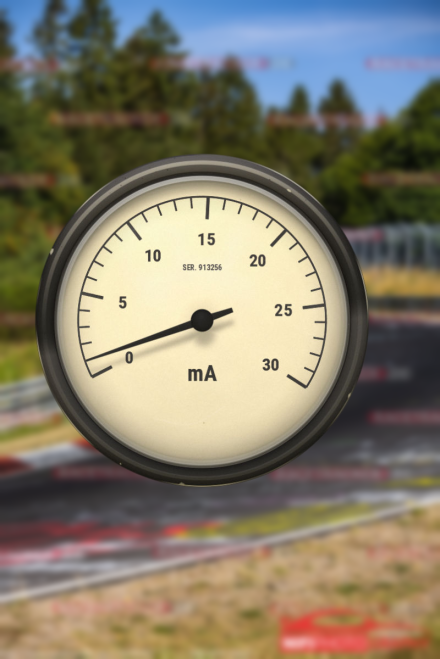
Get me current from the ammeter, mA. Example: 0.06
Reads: 1
